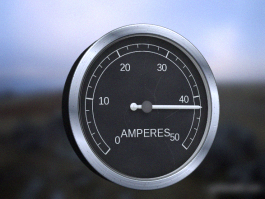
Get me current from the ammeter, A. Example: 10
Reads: 42
